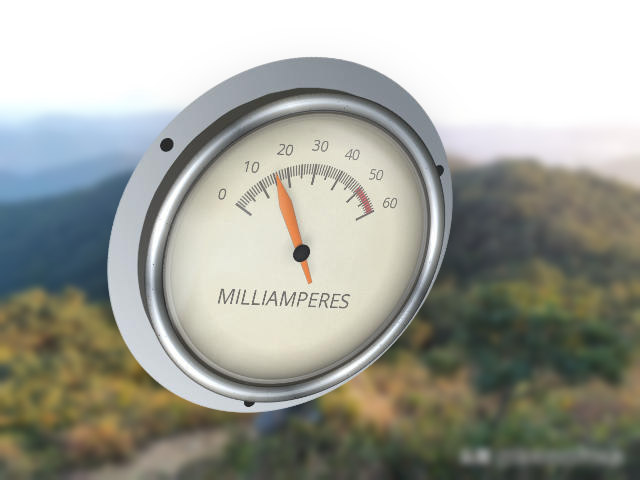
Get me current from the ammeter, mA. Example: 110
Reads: 15
